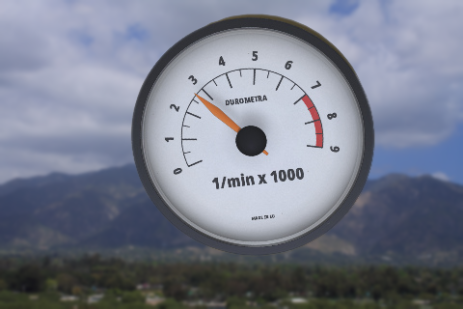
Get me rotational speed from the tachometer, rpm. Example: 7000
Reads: 2750
